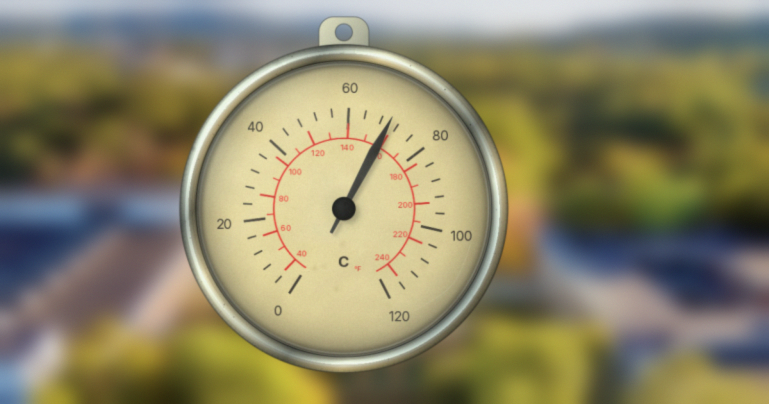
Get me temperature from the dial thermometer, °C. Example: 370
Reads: 70
